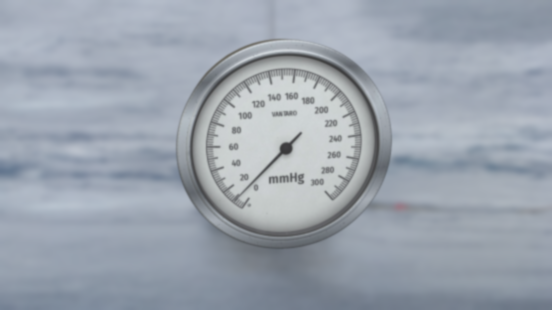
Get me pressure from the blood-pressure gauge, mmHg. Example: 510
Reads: 10
